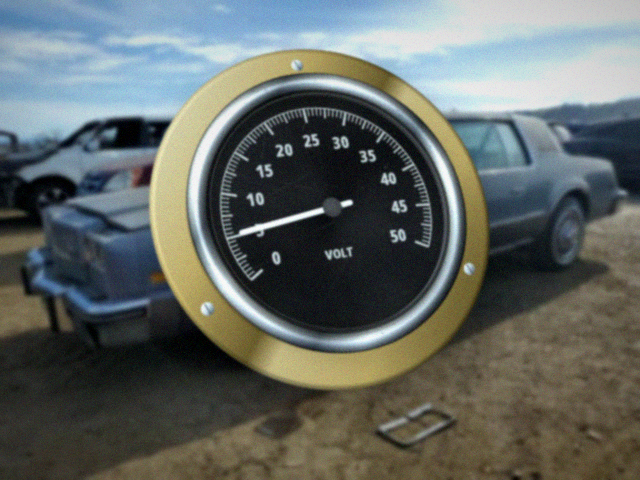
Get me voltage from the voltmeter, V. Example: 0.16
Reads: 5
